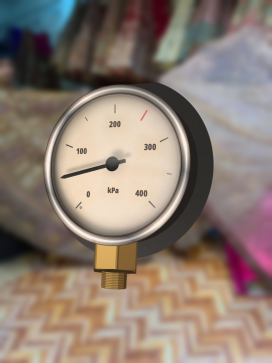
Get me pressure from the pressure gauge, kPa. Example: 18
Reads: 50
